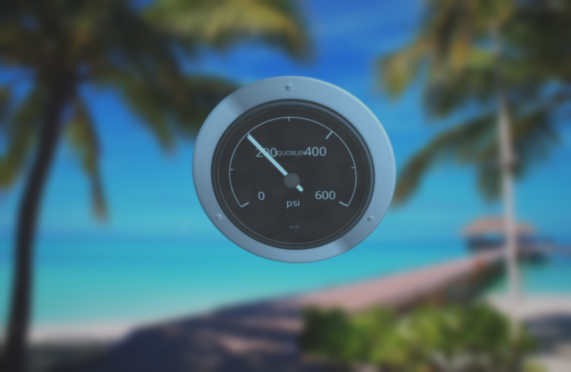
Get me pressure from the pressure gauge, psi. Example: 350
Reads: 200
